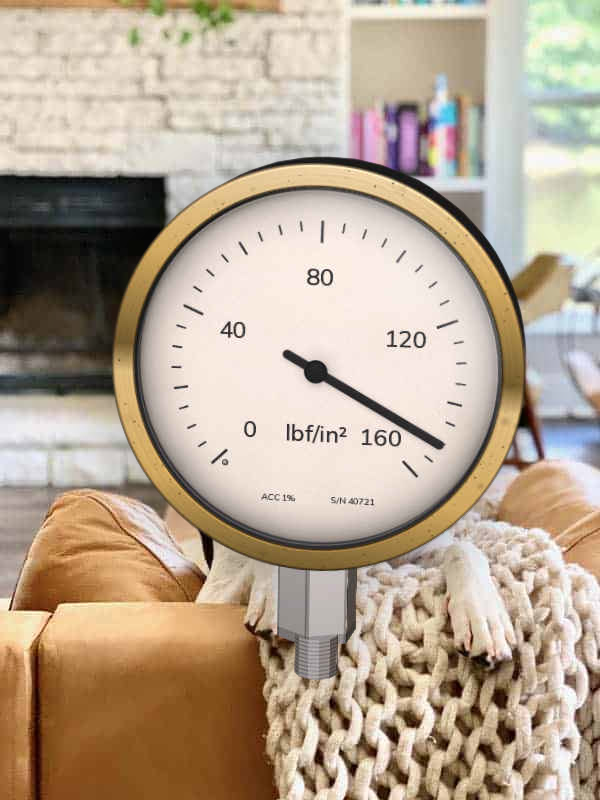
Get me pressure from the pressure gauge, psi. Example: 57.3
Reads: 150
